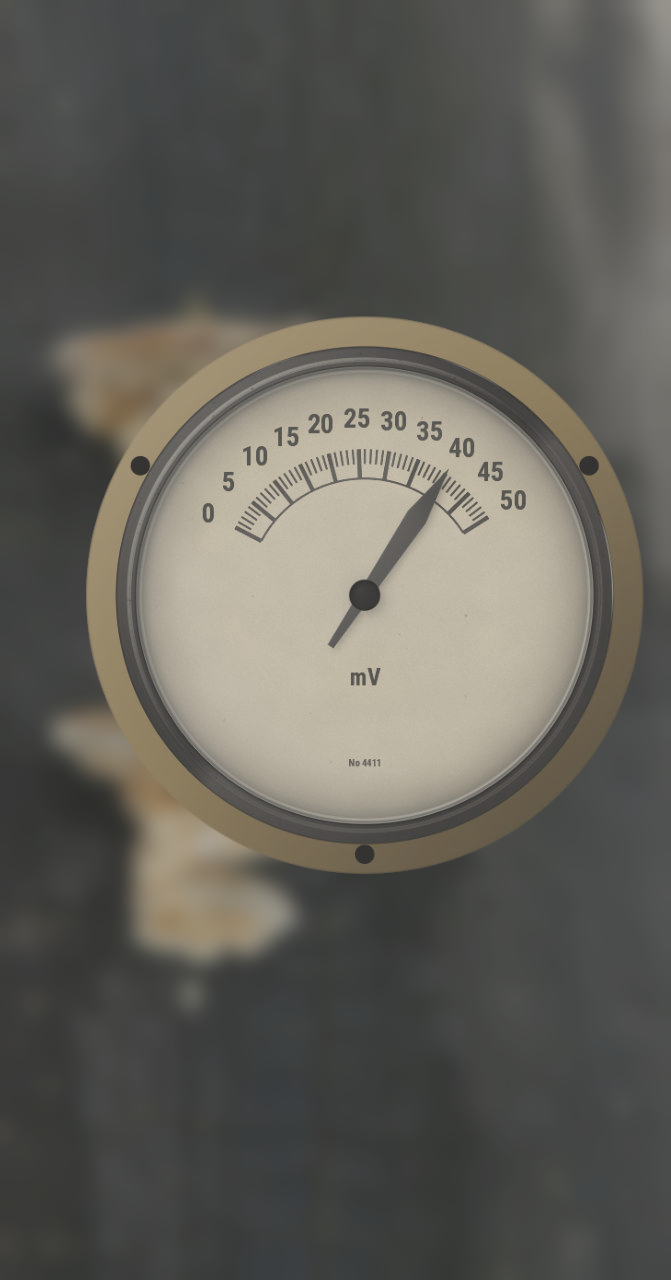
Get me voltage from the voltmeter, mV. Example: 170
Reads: 40
